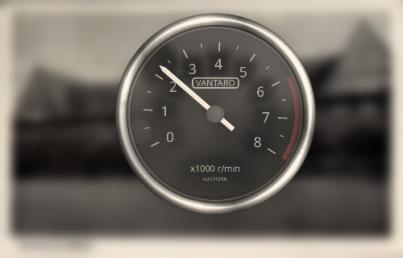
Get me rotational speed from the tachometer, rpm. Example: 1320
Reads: 2250
